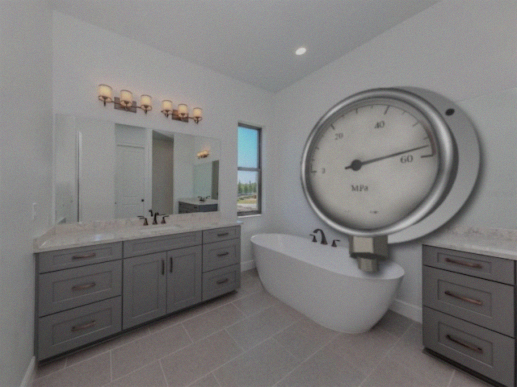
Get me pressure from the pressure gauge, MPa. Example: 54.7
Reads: 57.5
